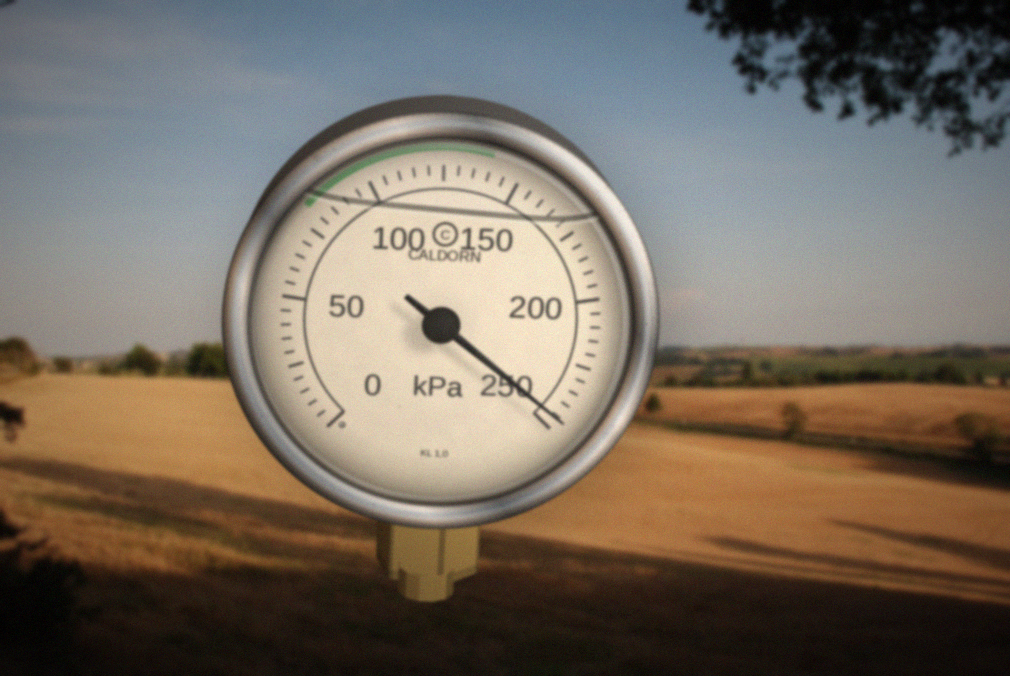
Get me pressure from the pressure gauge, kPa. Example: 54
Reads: 245
